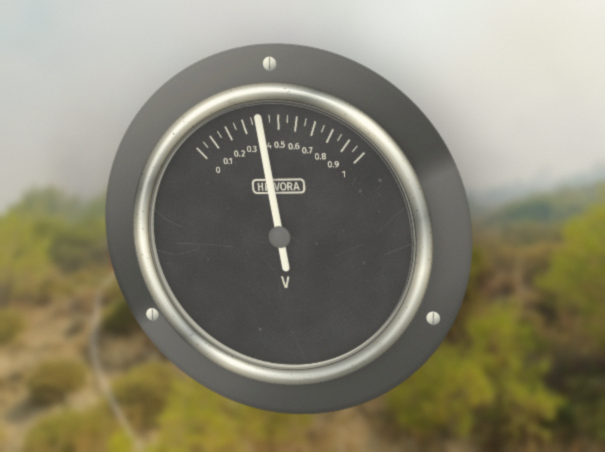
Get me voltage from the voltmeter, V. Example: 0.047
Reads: 0.4
